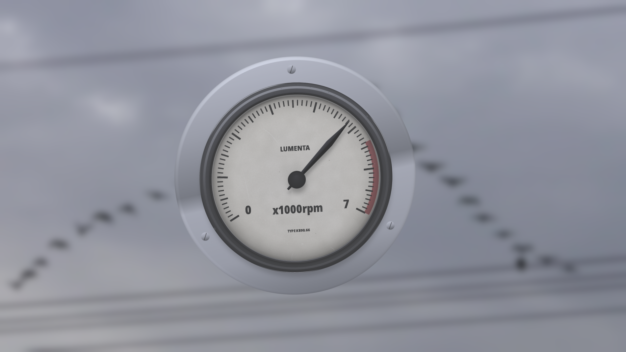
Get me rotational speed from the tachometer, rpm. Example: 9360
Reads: 4800
